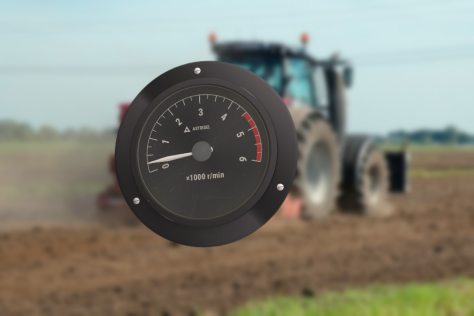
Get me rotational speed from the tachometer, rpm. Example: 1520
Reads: 250
